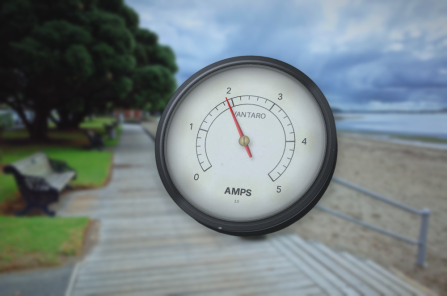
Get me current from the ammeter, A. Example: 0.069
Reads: 1.9
